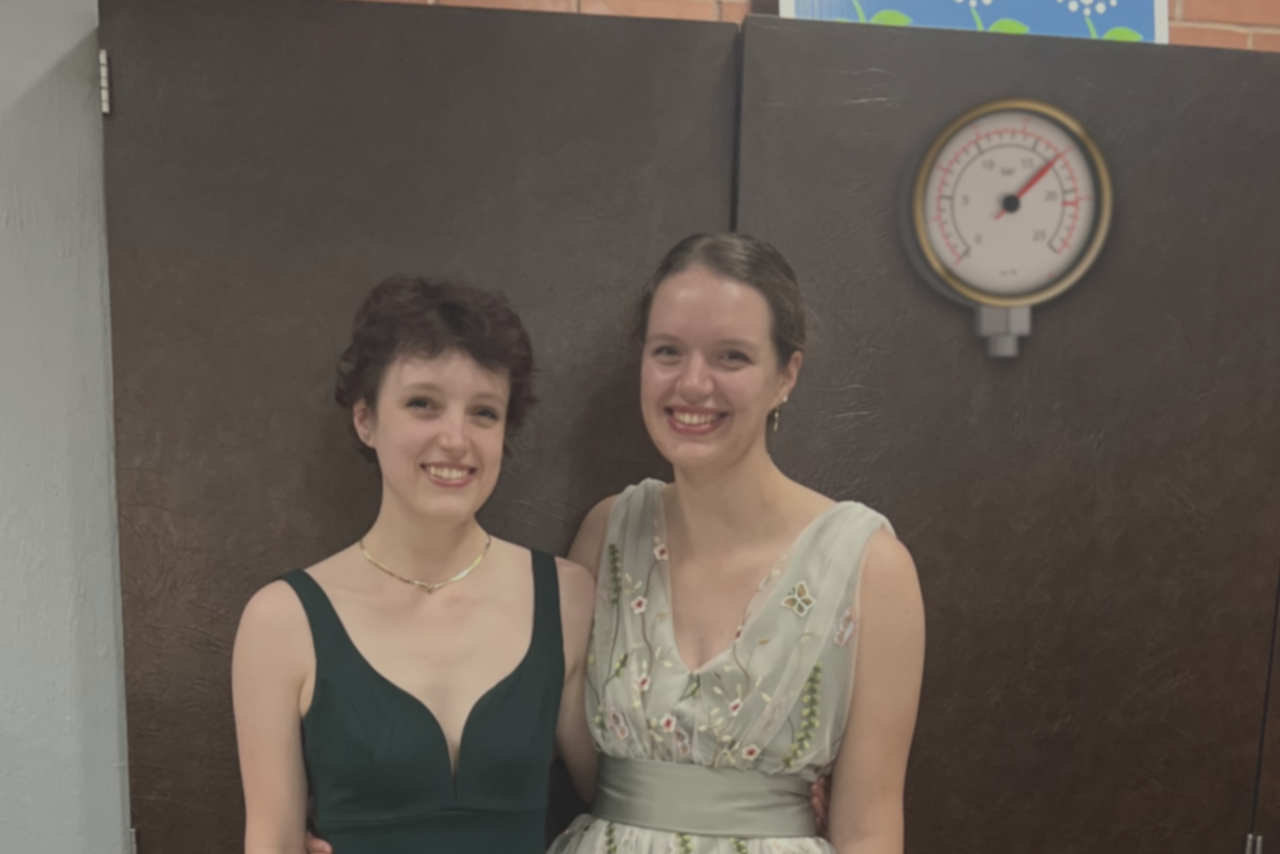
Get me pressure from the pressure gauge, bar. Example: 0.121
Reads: 17
